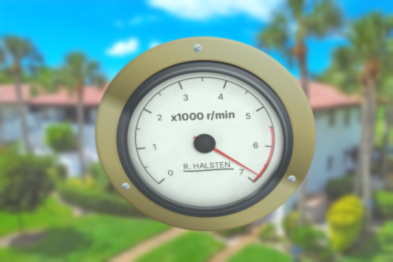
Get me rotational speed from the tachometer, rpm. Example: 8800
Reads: 6750
